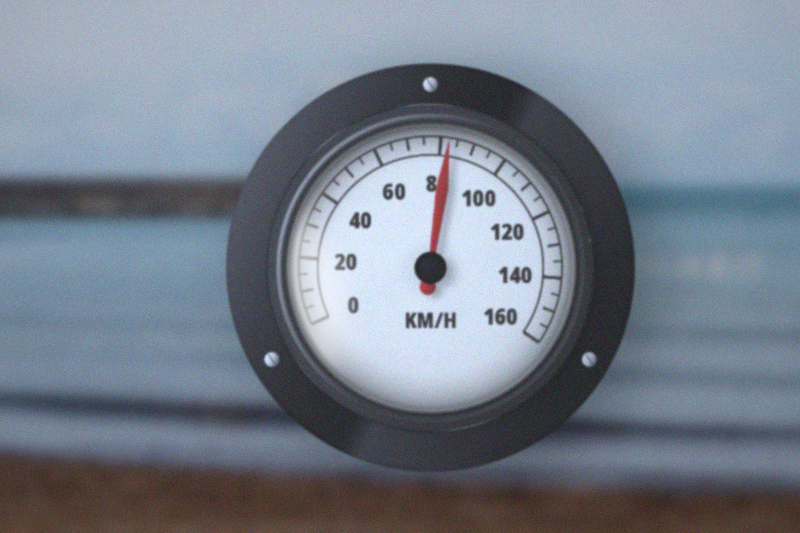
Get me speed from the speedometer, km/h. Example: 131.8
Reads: 82.5
